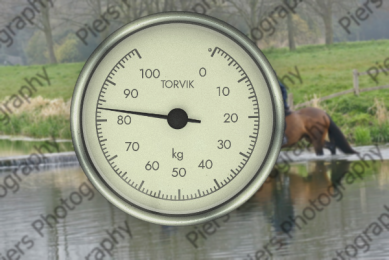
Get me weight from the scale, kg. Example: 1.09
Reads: 83
